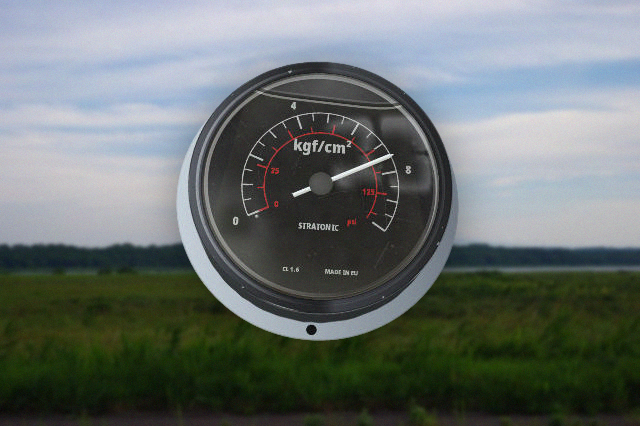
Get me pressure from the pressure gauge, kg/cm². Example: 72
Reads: 7.5
